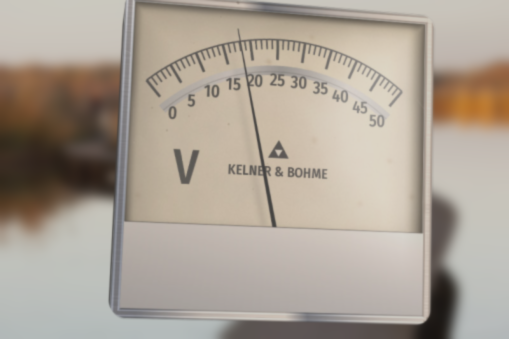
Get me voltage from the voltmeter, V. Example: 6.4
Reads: 18
